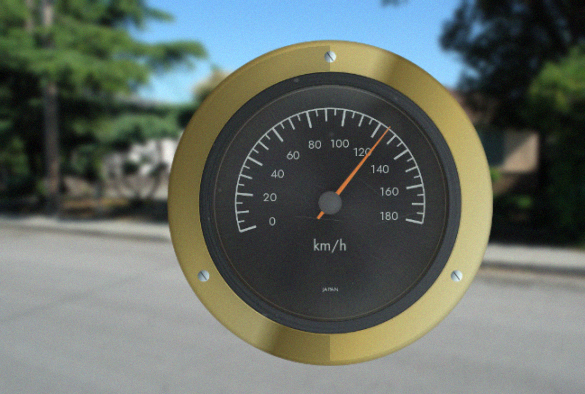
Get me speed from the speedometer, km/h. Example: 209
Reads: 125
